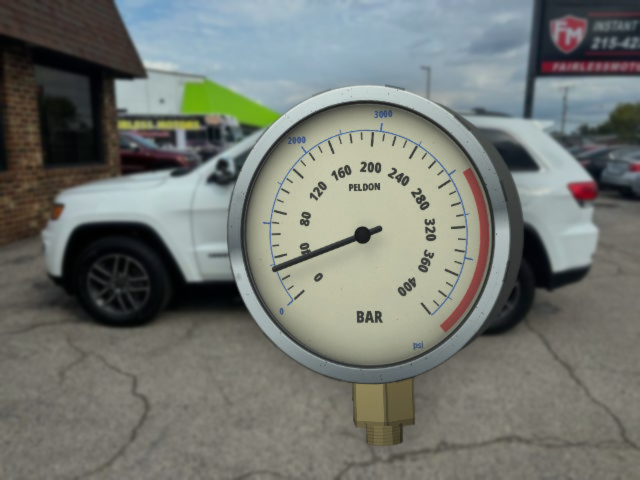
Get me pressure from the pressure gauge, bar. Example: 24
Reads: 30
